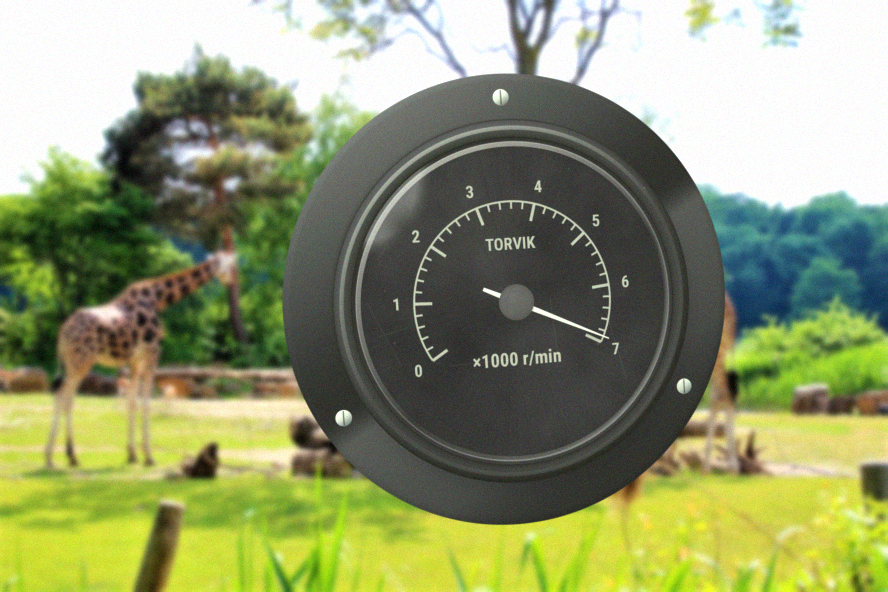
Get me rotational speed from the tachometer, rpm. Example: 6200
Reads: 6900
